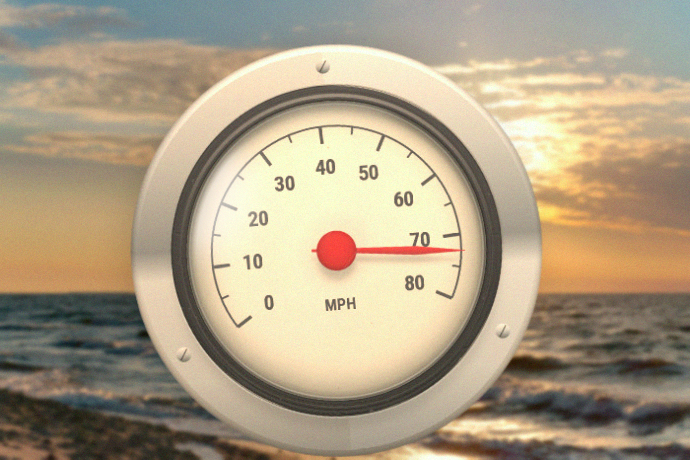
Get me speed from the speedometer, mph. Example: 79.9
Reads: 72.5
